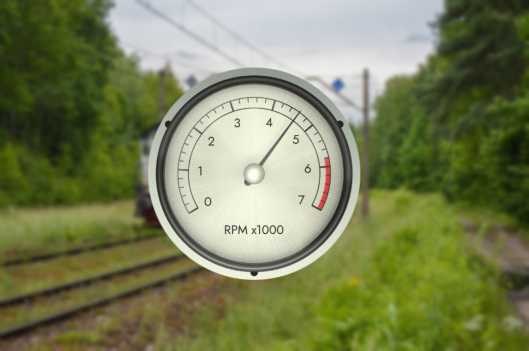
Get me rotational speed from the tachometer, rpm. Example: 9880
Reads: 4600
